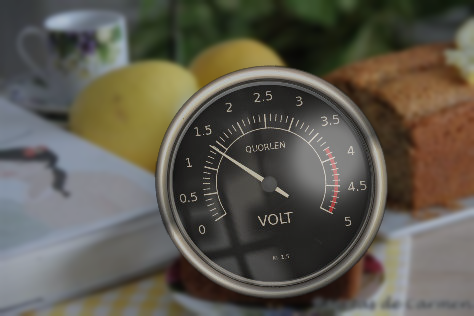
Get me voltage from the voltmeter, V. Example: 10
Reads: 1.4
